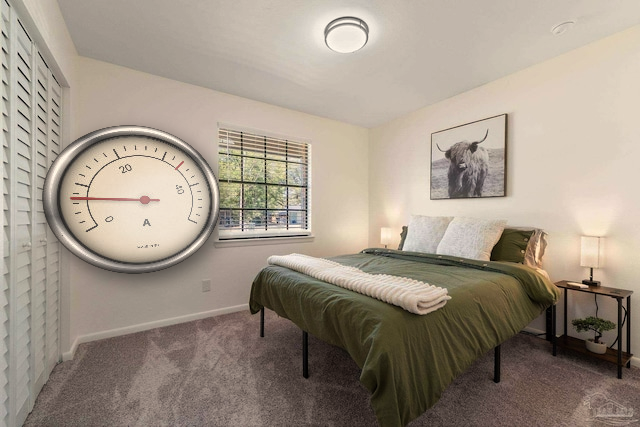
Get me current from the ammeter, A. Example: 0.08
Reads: 7
